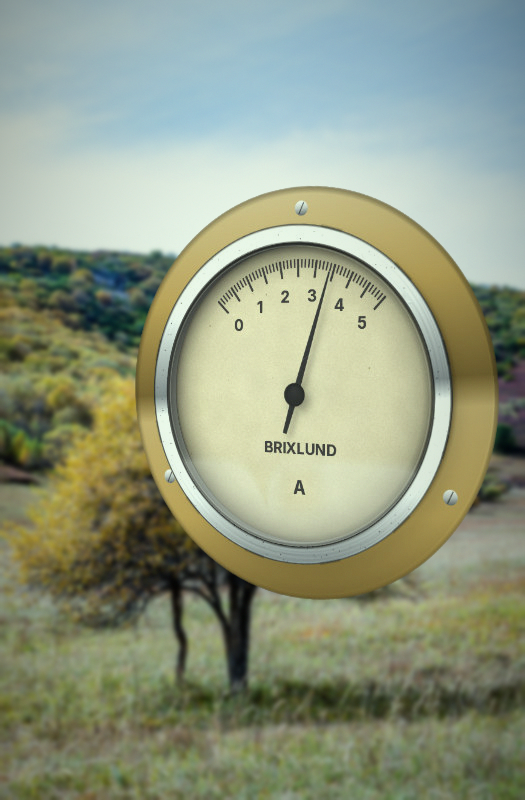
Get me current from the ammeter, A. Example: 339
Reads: 3.5
